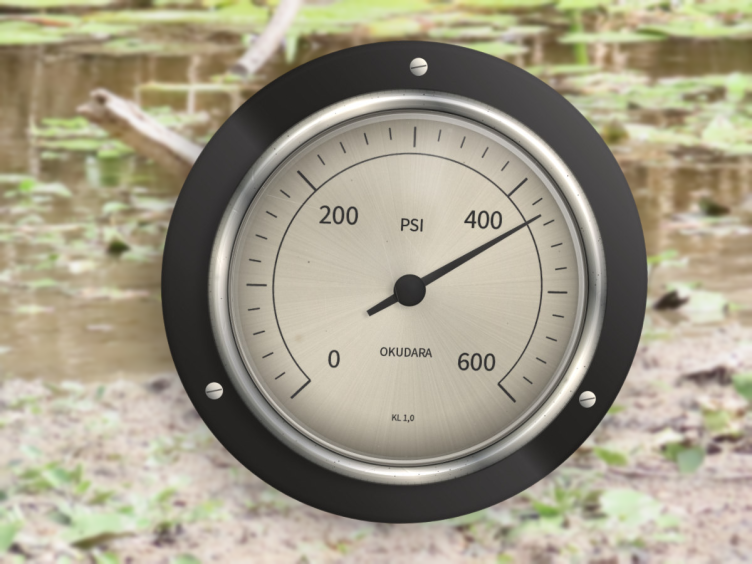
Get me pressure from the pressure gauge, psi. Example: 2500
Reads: 430
